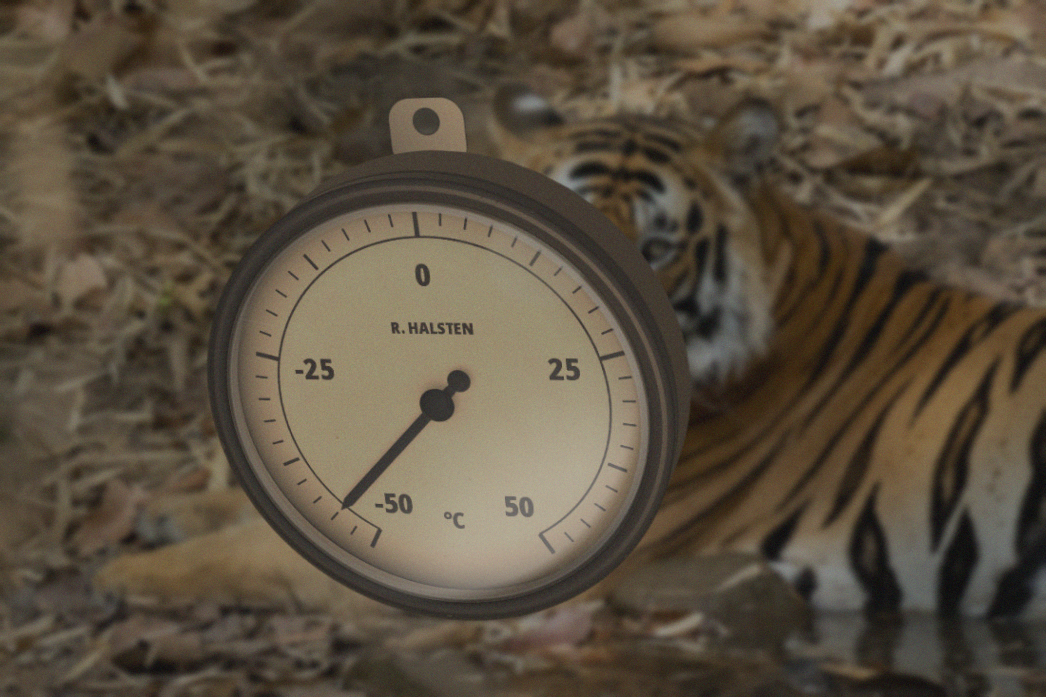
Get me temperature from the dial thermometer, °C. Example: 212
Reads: -45
